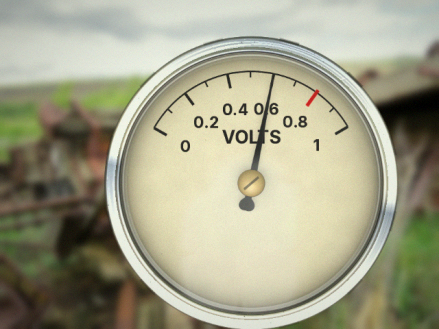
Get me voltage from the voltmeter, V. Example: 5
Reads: 0.6
